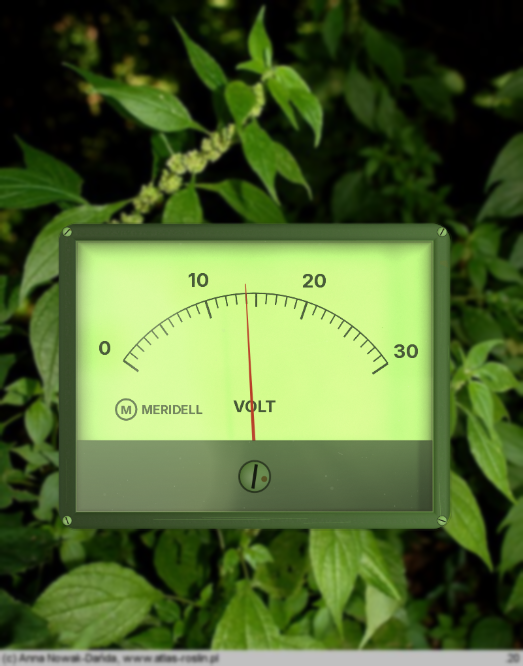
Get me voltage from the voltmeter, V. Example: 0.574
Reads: 14
